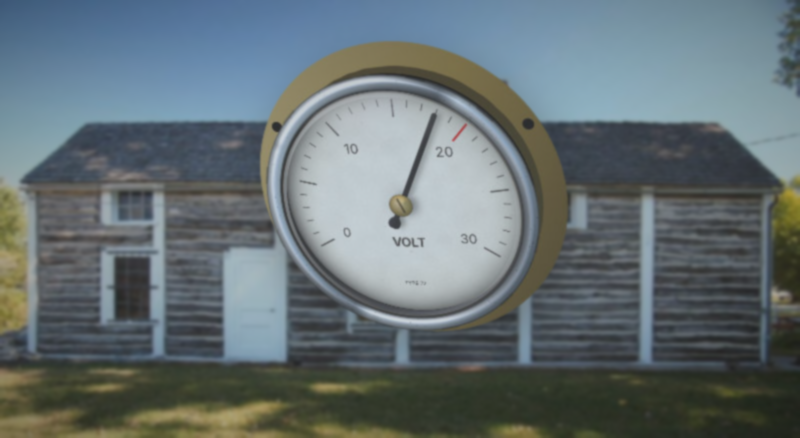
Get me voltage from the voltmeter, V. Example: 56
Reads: 18
